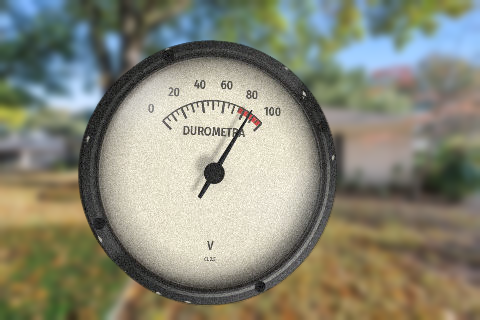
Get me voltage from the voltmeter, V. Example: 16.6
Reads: 85
